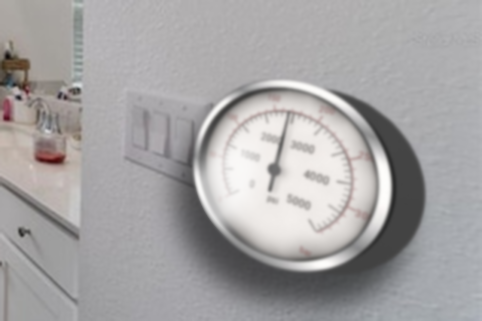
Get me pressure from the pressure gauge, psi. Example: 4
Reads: 2500
